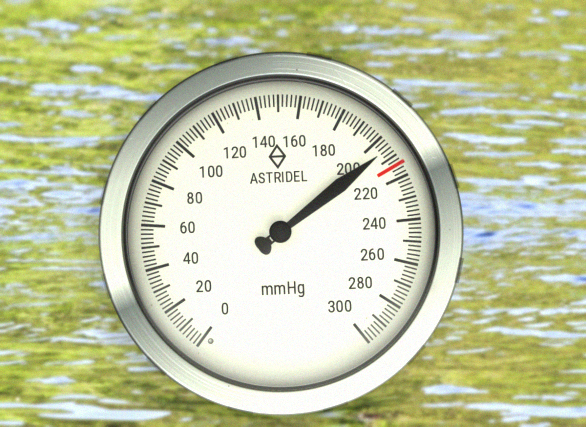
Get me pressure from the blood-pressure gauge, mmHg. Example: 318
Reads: 206
